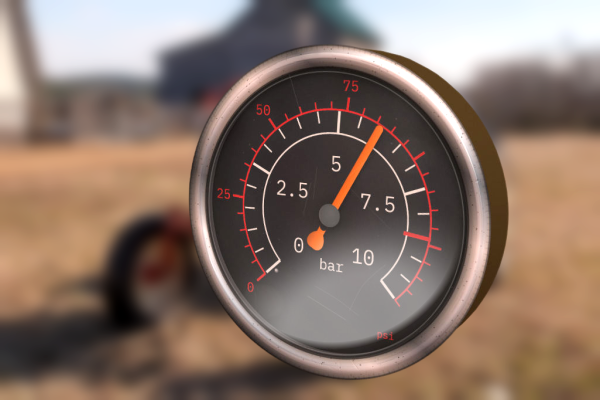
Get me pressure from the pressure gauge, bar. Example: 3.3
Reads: 6
